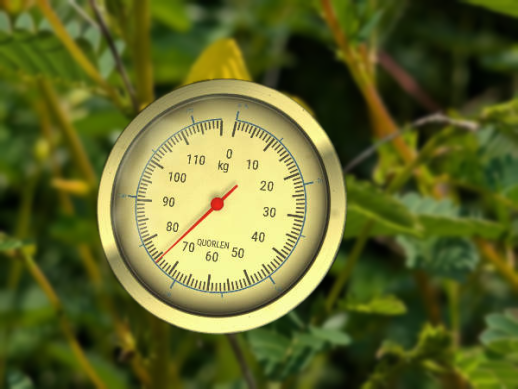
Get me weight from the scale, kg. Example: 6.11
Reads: 74
